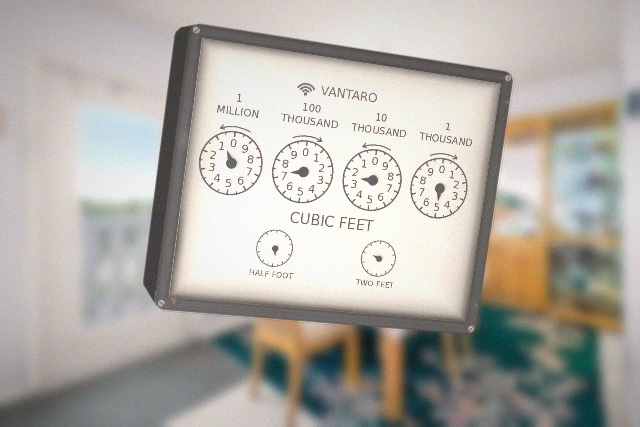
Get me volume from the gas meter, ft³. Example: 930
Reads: 72500
